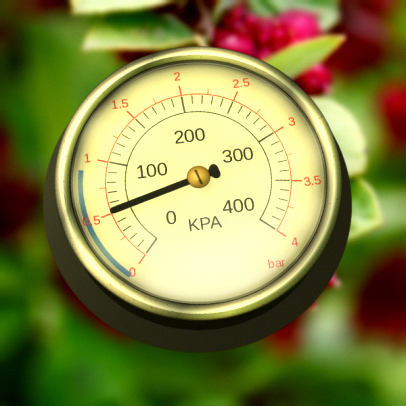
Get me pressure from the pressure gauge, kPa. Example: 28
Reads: 50
